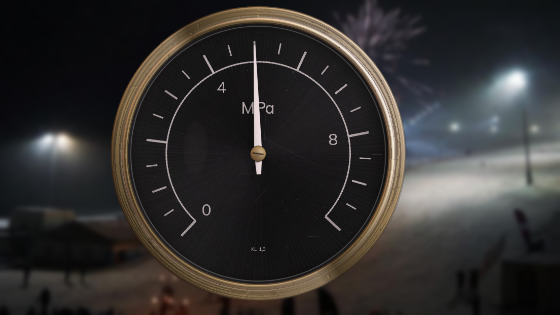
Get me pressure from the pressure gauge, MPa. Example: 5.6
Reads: 5
